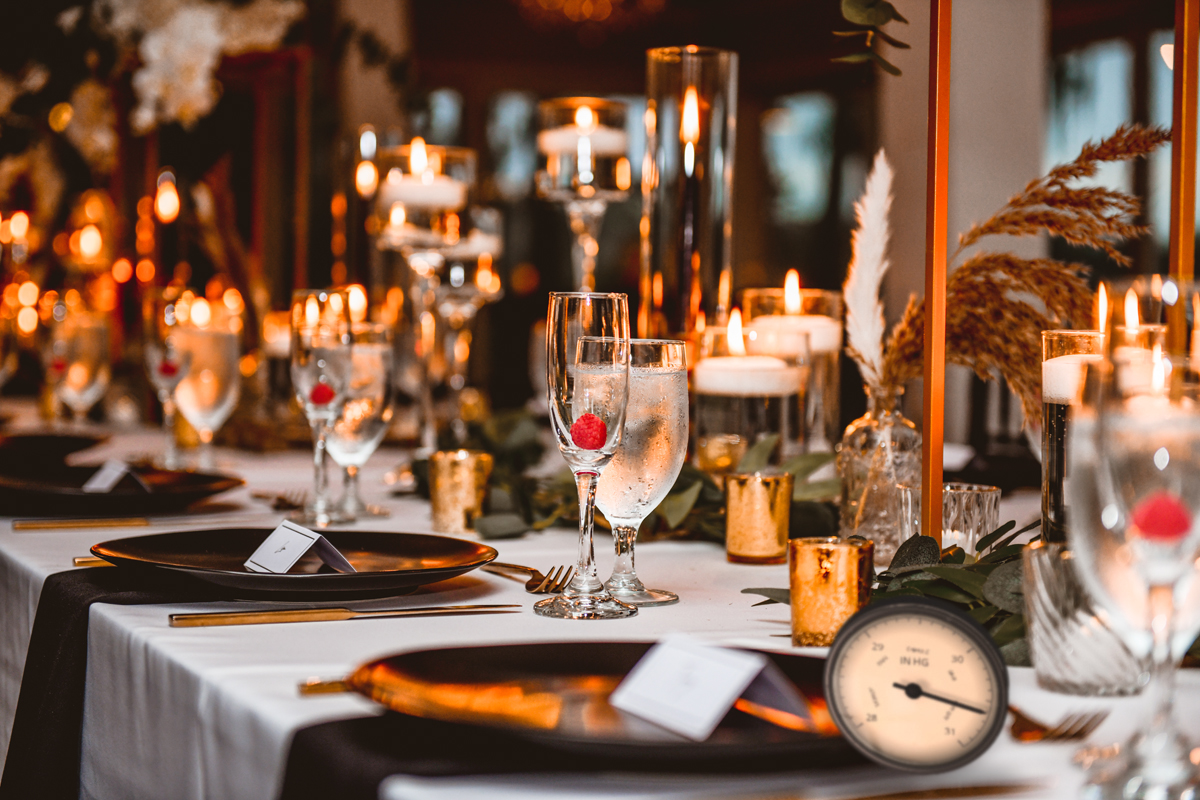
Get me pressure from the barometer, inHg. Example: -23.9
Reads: 30.6
